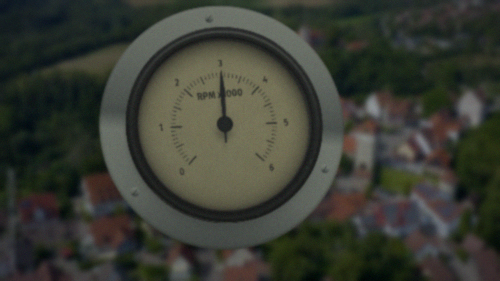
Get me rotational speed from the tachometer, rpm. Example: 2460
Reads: 3000
